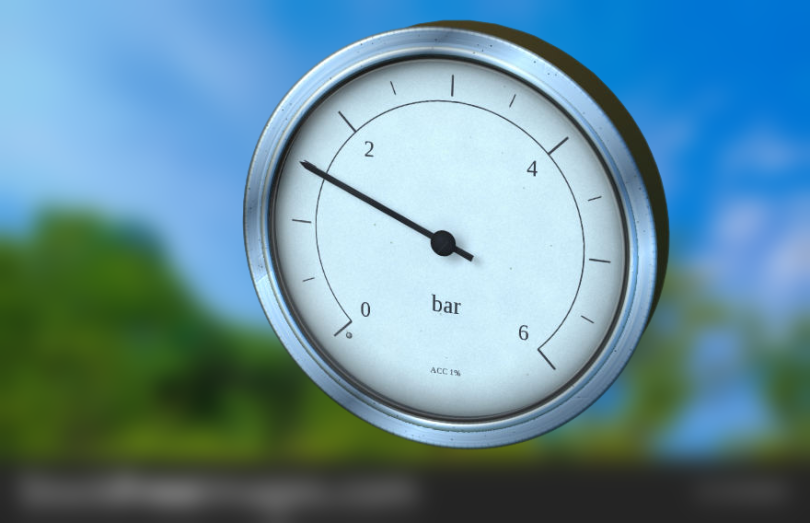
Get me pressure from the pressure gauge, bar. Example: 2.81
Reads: 1.5
